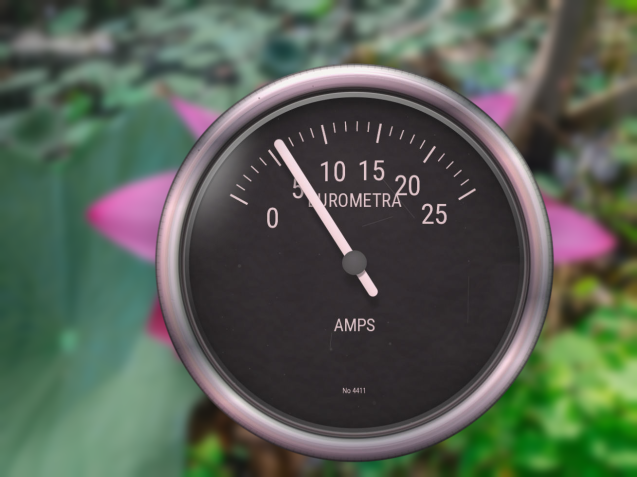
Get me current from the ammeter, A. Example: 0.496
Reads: 6
